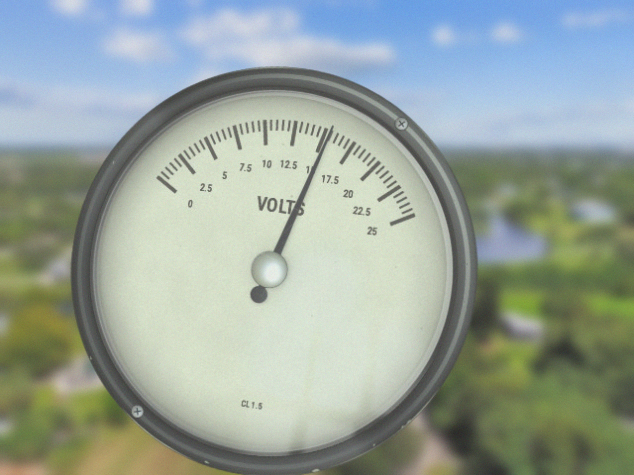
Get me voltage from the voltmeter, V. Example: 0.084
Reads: 15.5
